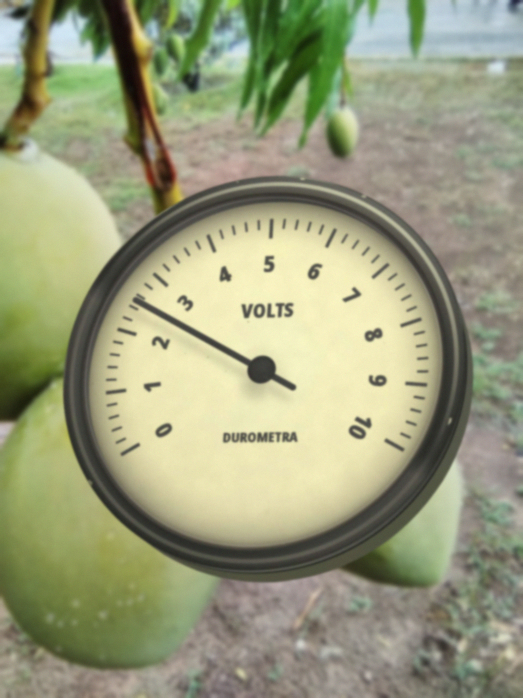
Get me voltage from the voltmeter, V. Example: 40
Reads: 2.5
